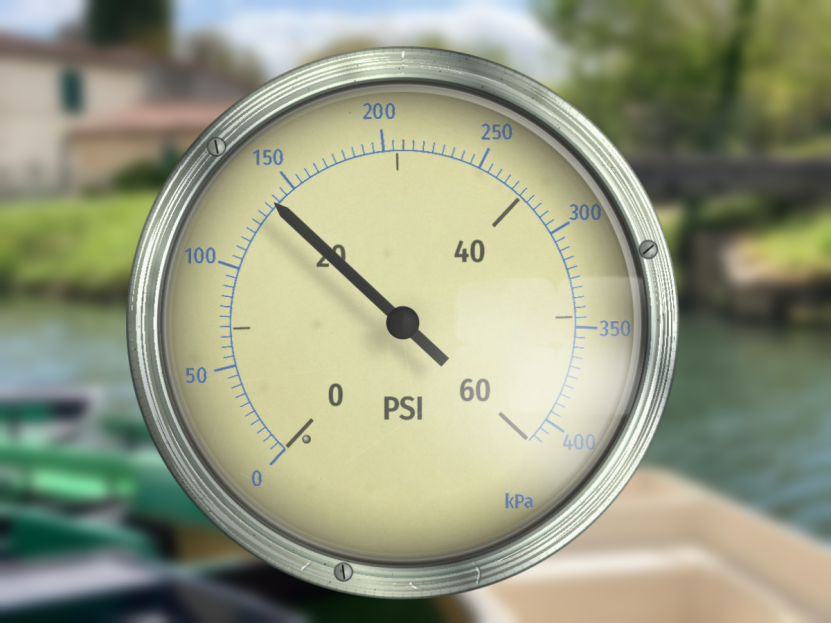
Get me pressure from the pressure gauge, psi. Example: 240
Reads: 20
